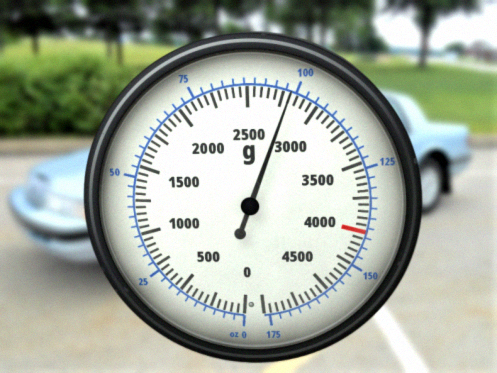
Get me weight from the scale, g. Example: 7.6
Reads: 2800
